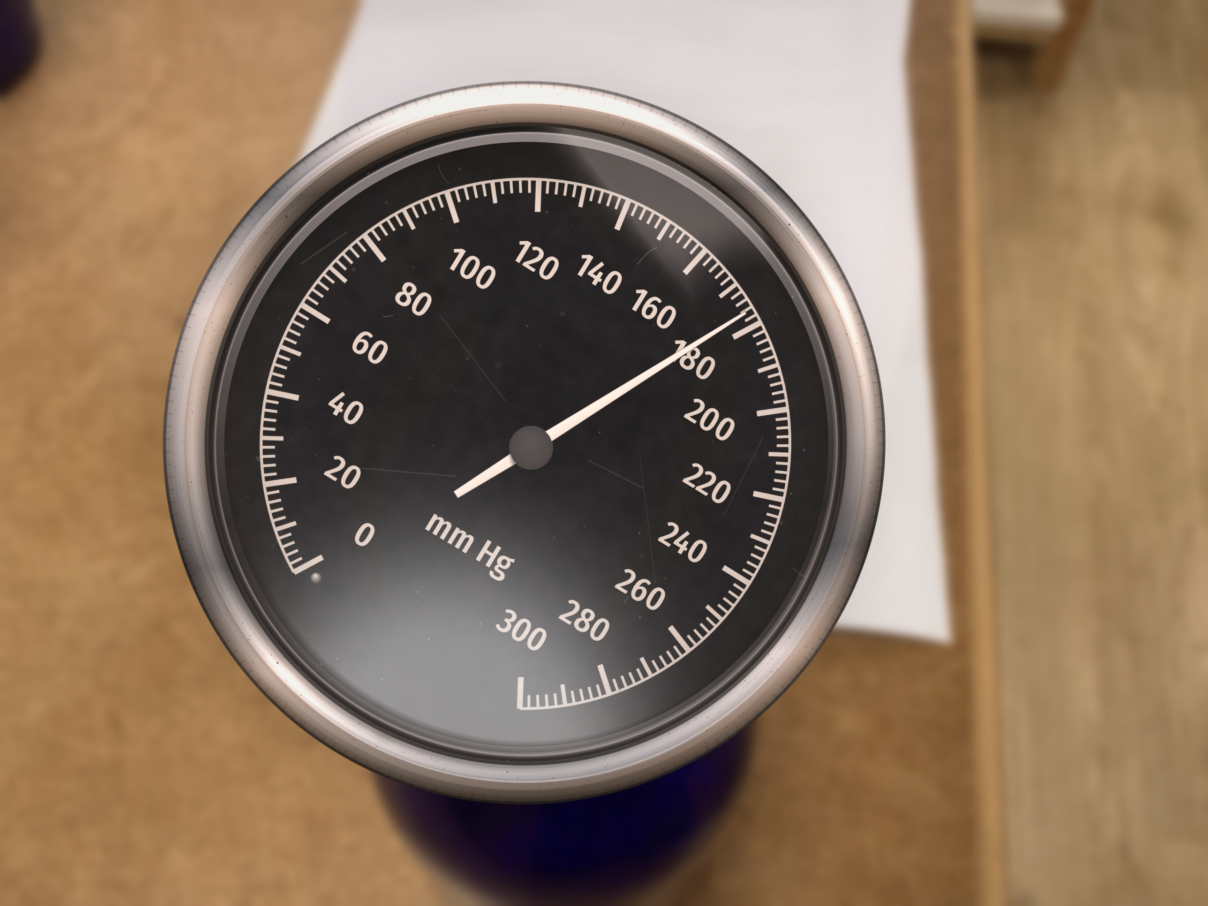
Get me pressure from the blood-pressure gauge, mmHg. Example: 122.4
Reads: 176
